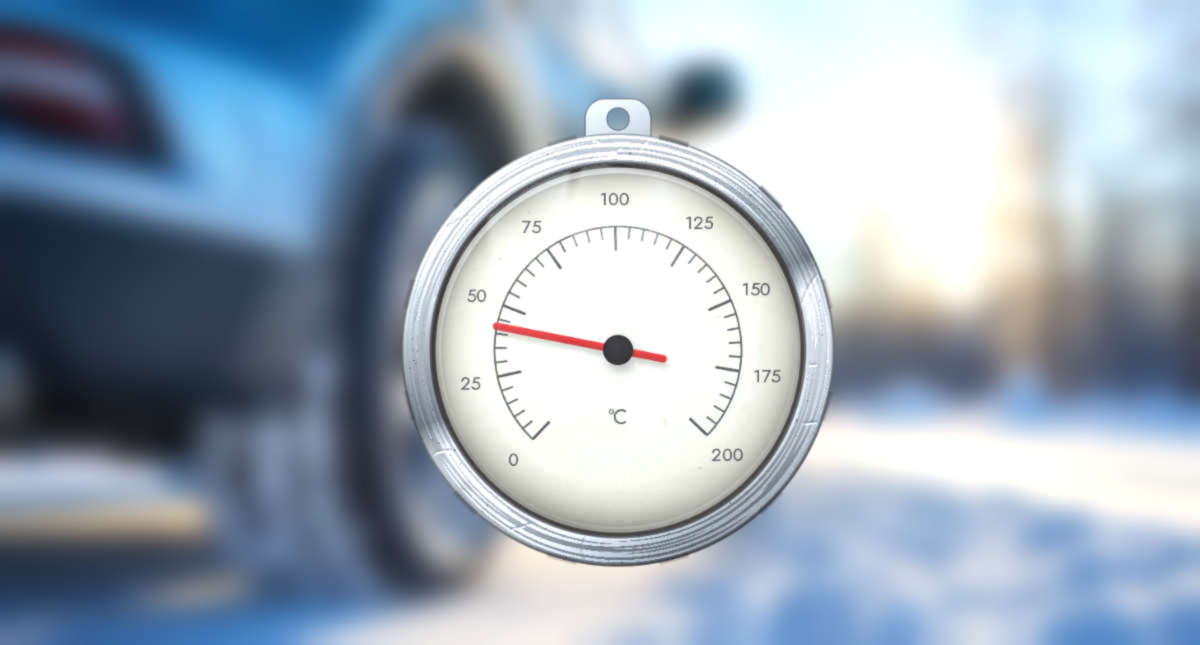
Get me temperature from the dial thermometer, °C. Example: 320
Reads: 42.5
